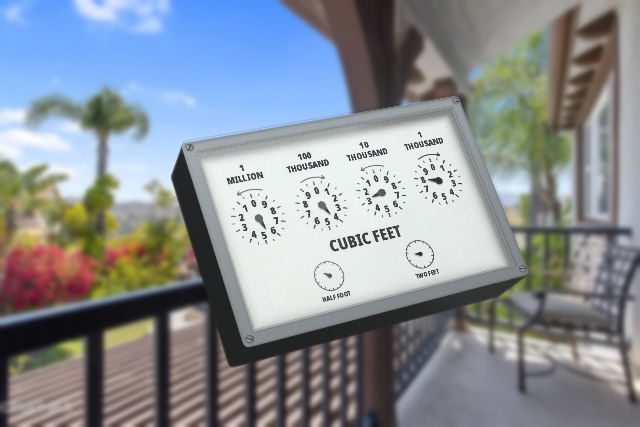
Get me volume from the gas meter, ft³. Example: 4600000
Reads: 542800
